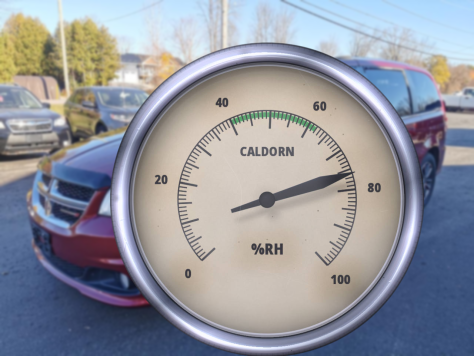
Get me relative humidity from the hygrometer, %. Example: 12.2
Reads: 76
